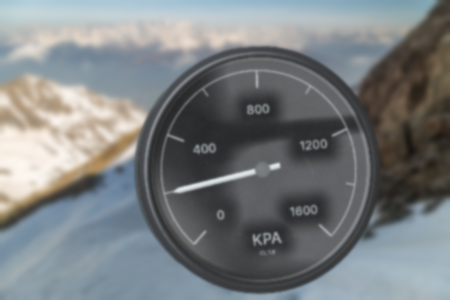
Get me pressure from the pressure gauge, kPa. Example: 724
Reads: 200
